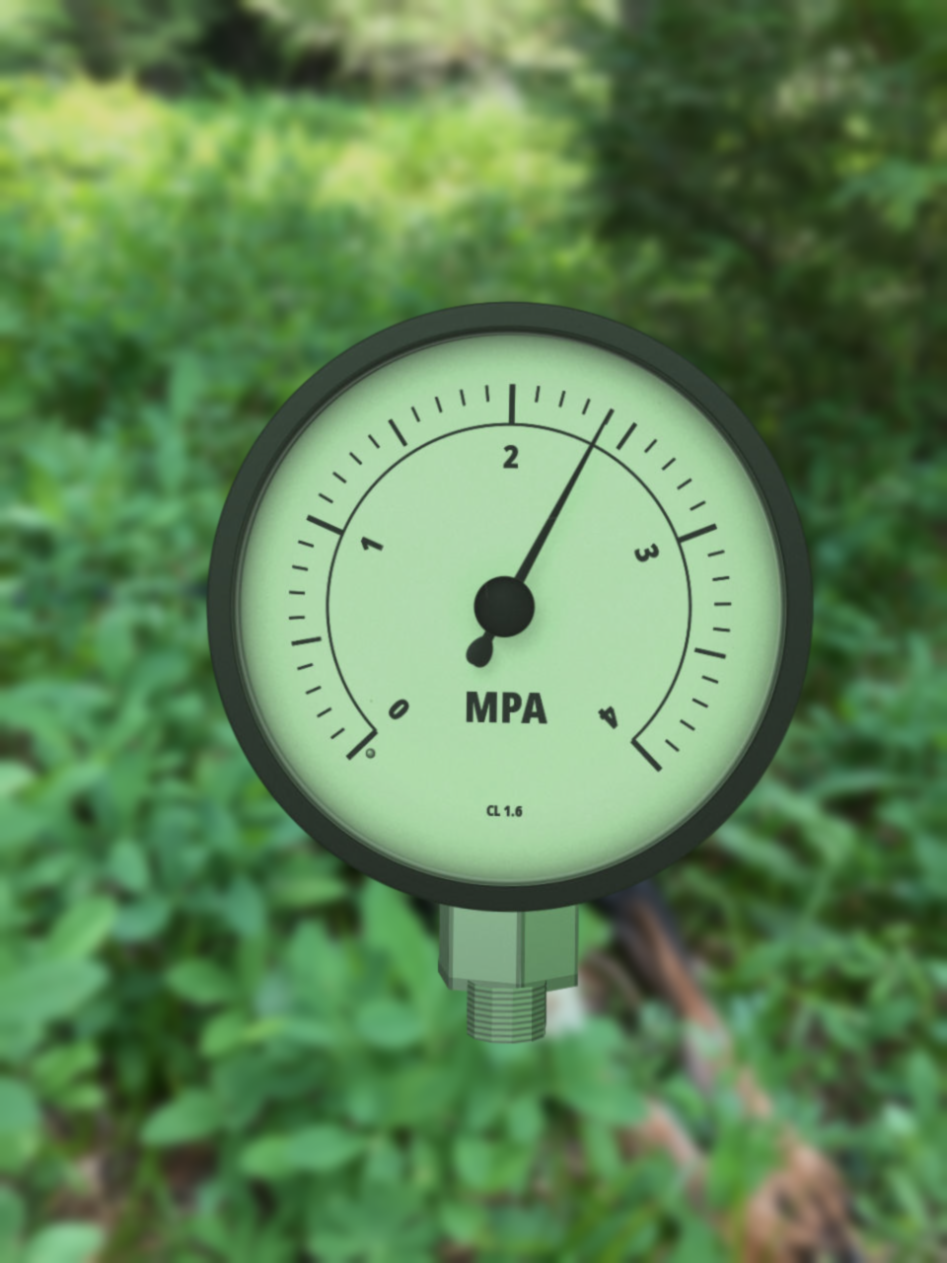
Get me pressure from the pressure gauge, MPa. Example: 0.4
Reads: 2.4
